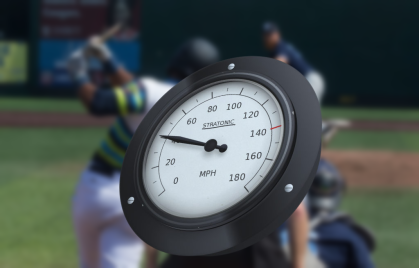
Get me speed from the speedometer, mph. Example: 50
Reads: 40
